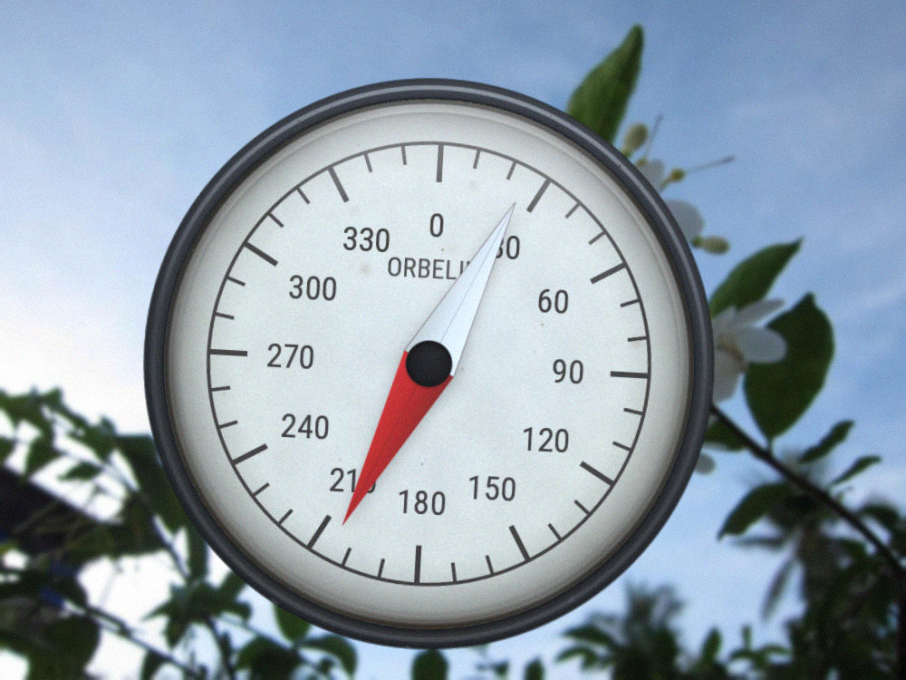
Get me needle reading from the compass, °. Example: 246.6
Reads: 205
